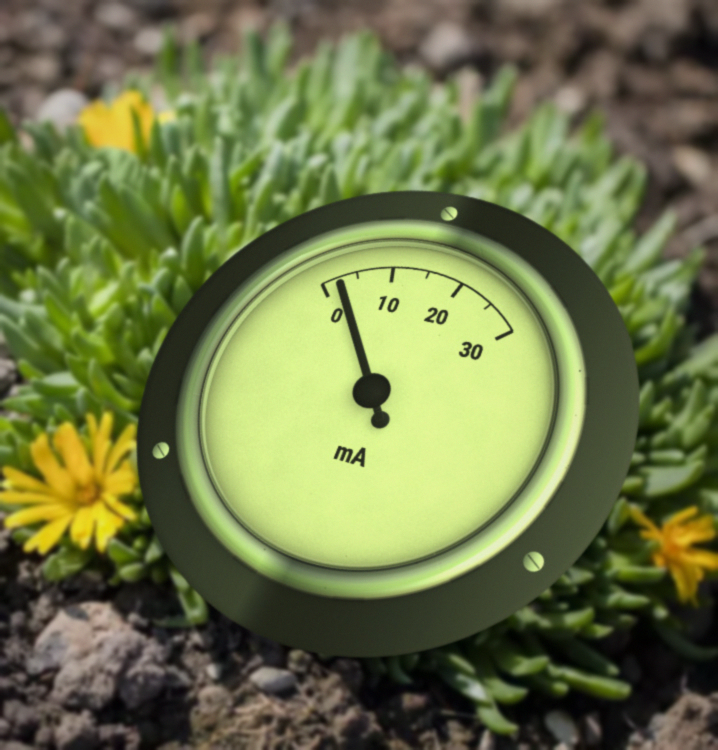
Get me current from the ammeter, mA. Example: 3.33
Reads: 2.5
